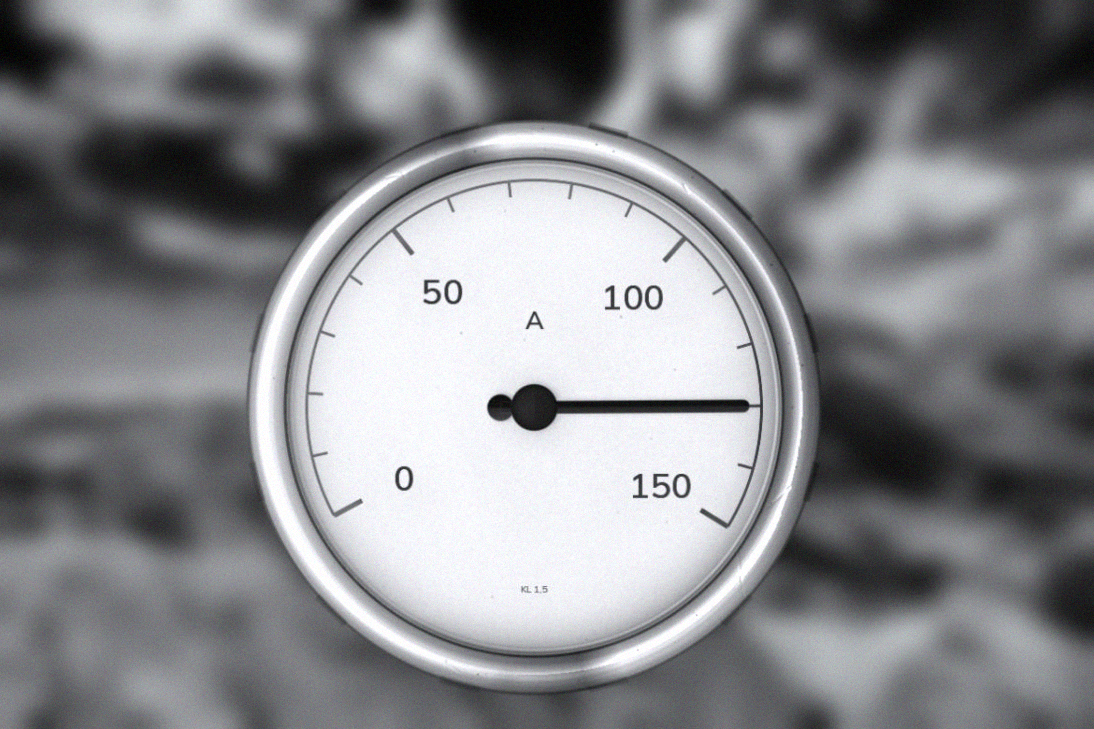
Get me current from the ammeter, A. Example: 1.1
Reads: 130
